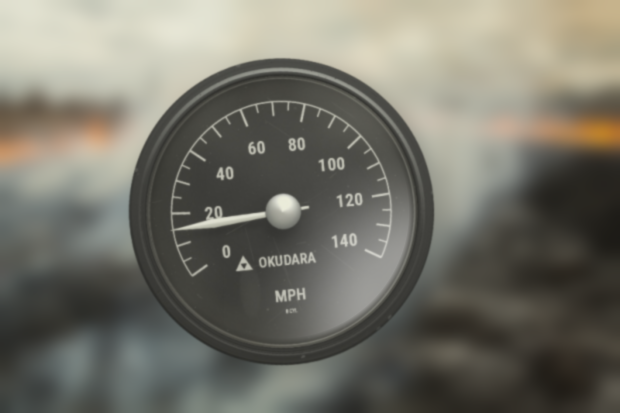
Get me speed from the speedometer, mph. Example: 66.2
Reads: 15
